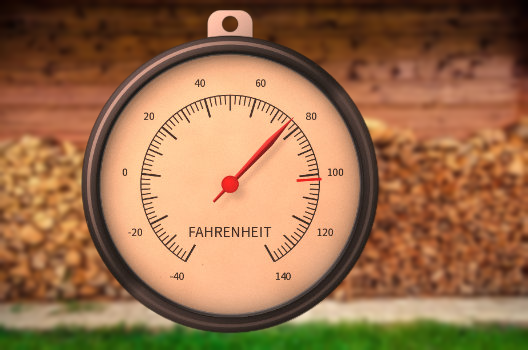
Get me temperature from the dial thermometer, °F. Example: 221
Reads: 76
